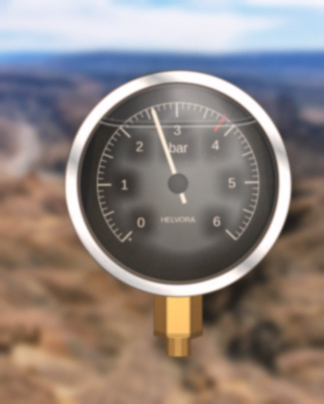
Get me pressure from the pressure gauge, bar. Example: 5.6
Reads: 2.6
